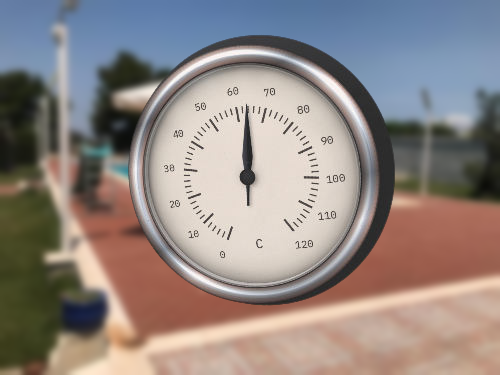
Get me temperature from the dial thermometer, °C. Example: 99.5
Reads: 64
